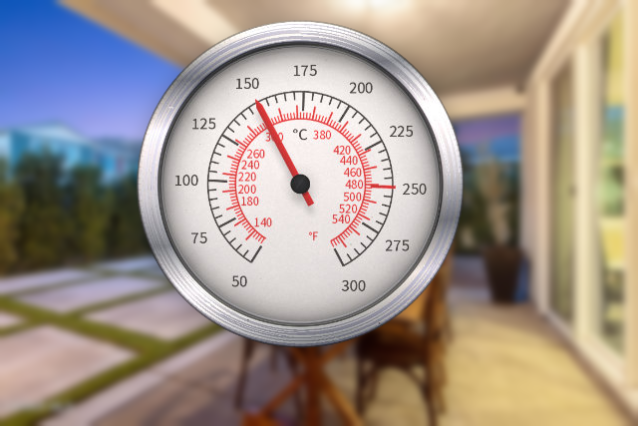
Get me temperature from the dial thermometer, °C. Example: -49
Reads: 150
